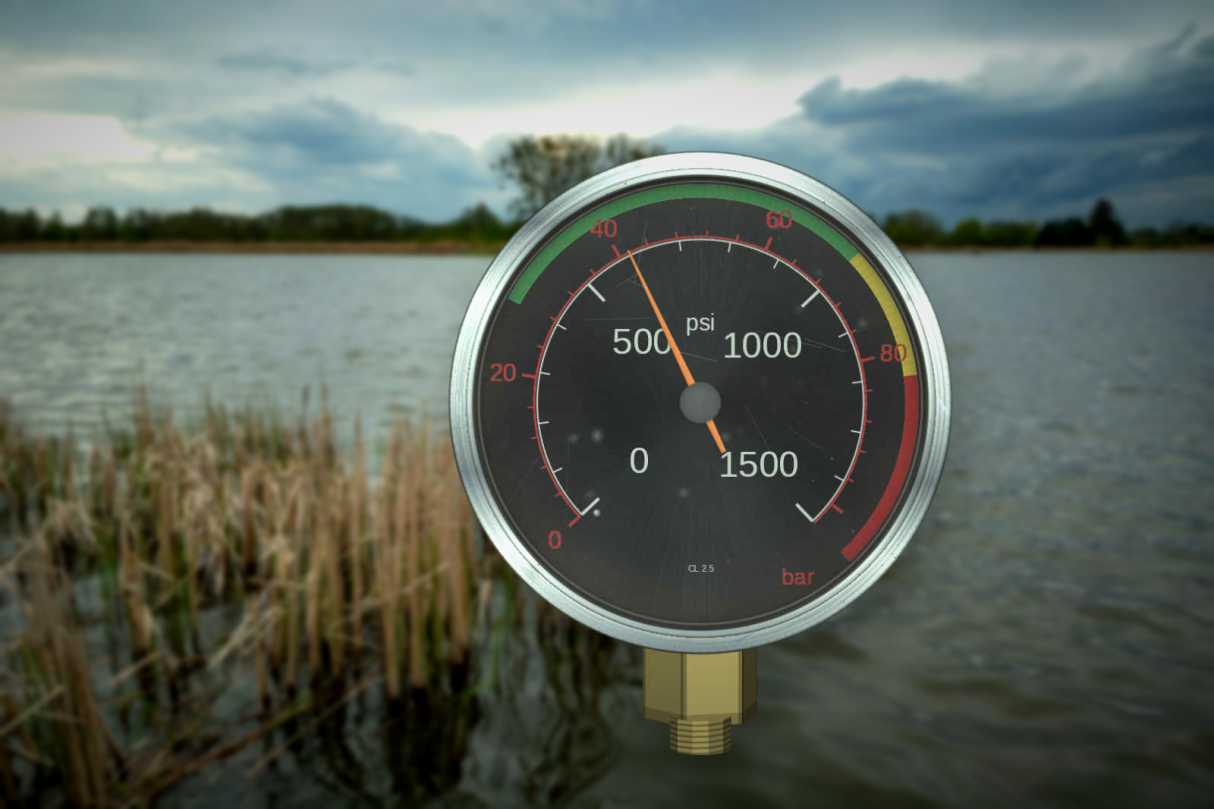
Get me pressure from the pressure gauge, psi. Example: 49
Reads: 600
